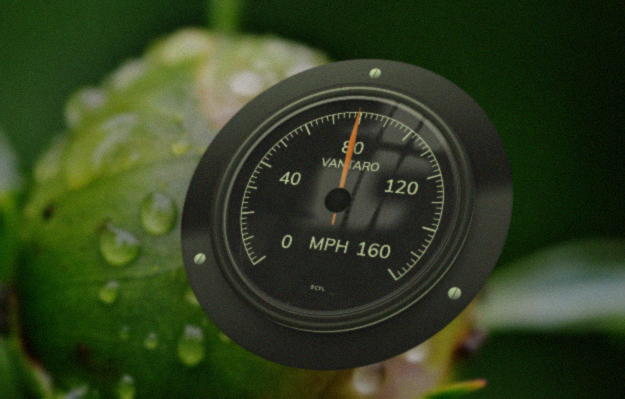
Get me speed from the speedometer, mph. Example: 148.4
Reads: 80
